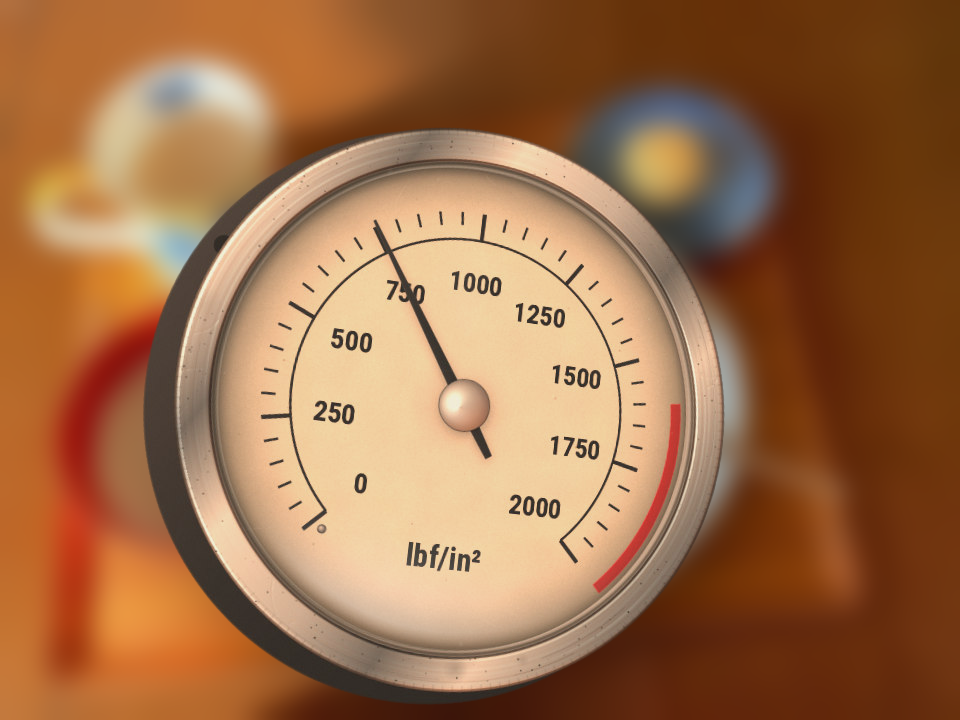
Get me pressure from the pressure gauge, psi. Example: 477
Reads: 750
